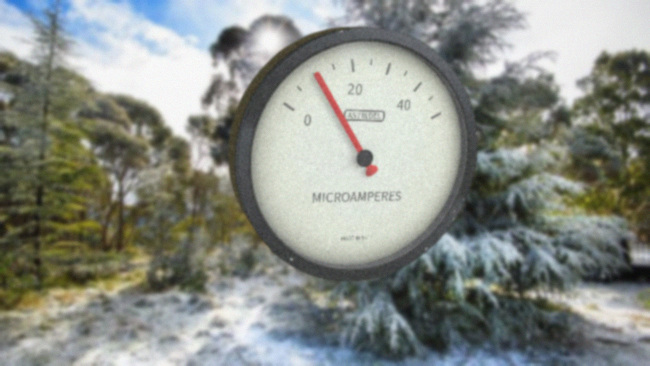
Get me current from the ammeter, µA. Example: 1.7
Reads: 10
